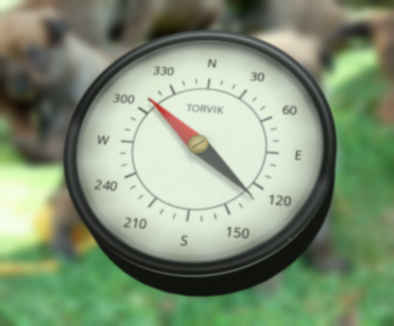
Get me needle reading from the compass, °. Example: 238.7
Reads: 310
